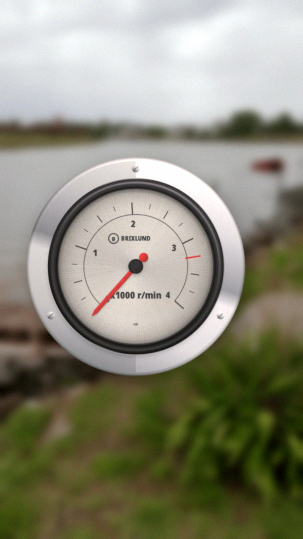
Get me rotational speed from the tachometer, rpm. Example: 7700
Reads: 0
